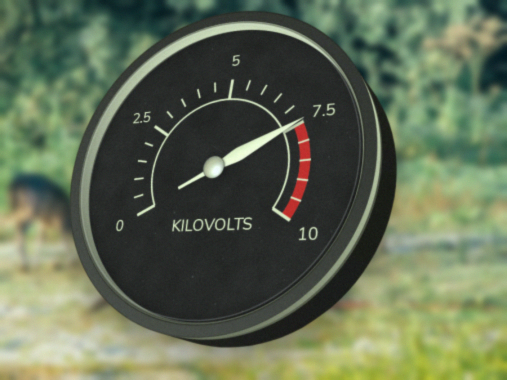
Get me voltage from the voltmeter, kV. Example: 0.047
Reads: 7.5
